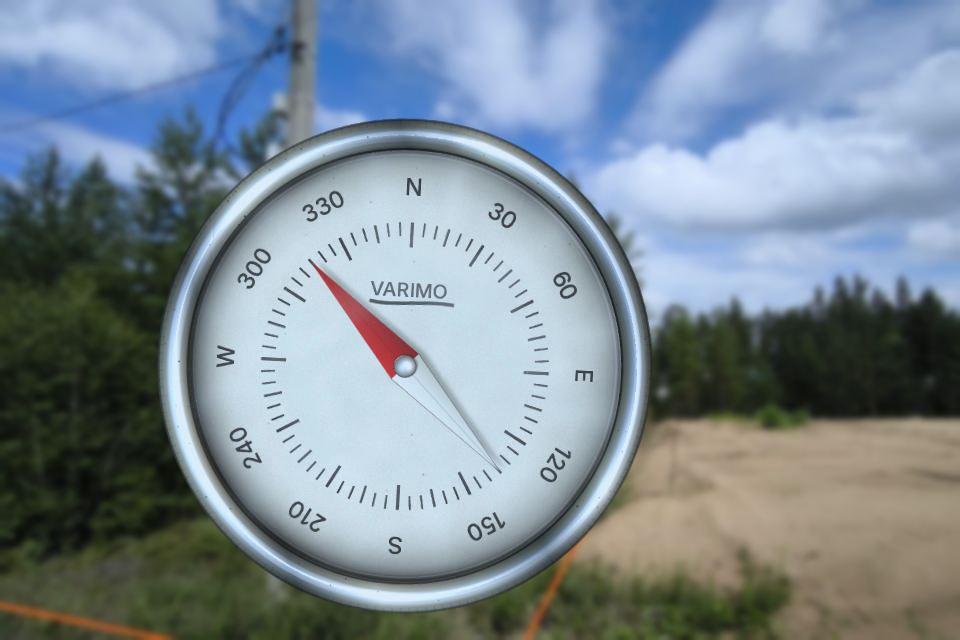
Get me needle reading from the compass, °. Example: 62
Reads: 315
